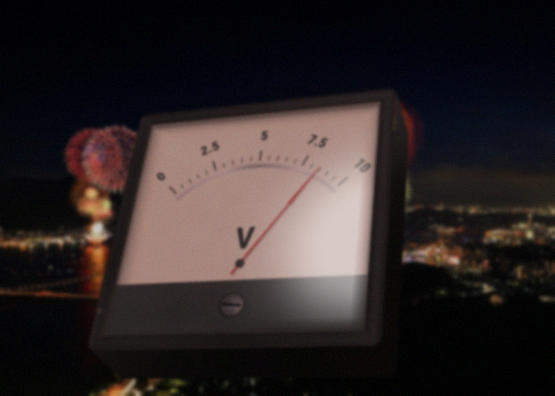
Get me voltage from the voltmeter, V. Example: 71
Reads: 8.5
